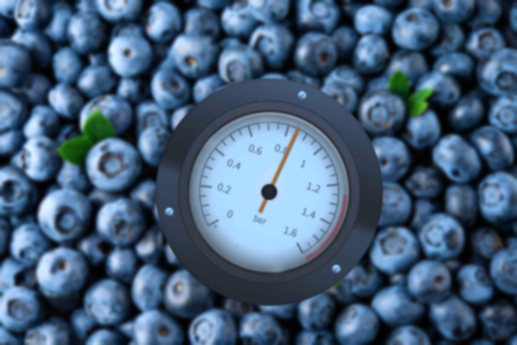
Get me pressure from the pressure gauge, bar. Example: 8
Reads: 0.85
